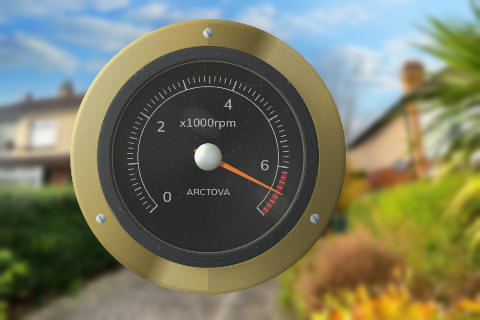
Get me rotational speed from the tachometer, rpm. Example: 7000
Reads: 6500
